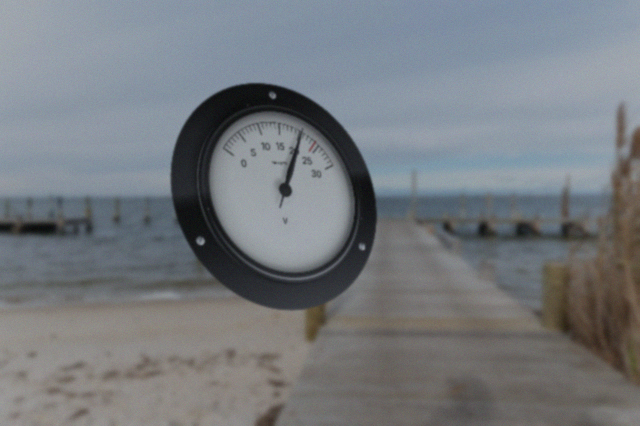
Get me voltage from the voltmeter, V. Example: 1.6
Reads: 20
